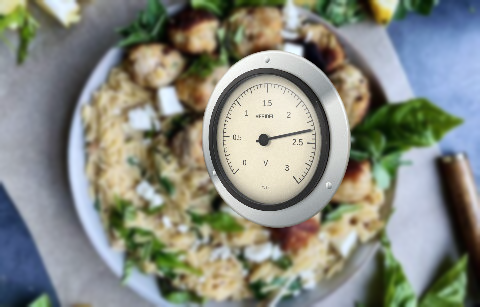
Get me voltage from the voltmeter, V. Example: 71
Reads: 2.35
